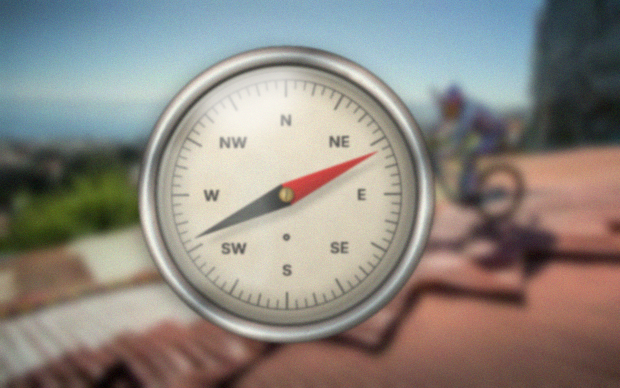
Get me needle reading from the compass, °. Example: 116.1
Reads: 65
